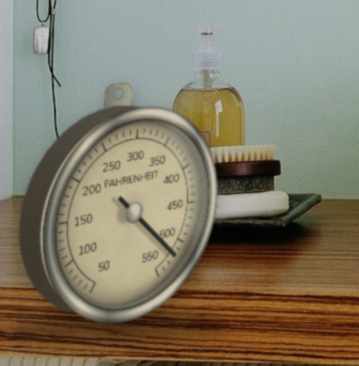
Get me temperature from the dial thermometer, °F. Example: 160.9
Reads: 520
